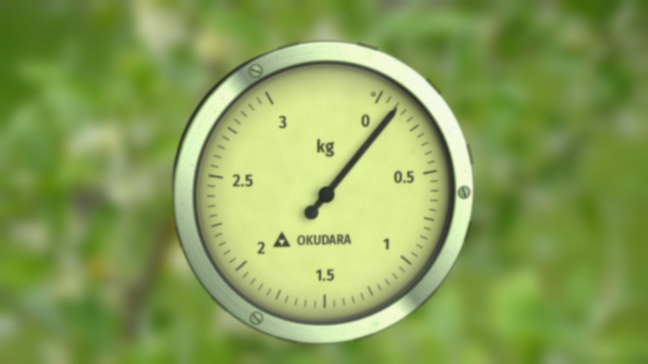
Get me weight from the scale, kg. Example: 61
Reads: 0.1
